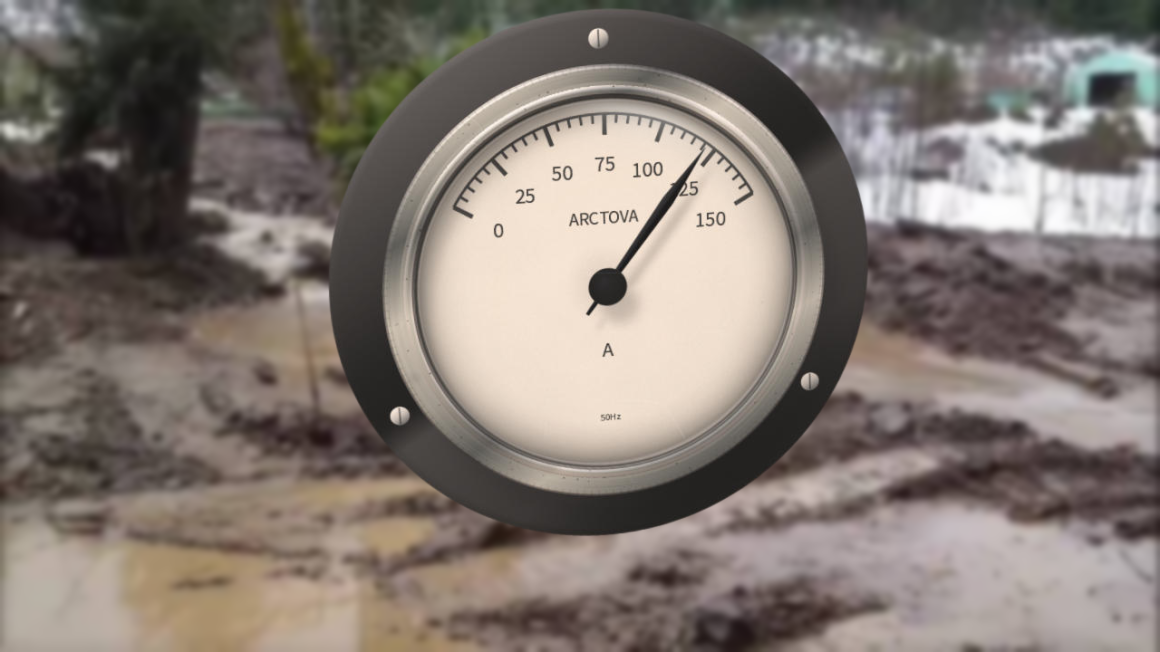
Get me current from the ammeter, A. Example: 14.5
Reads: 120
